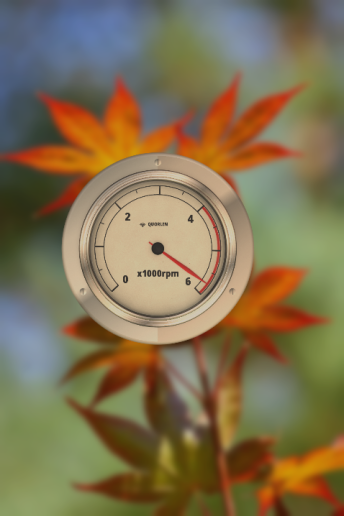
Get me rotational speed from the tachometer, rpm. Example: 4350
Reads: 5750
